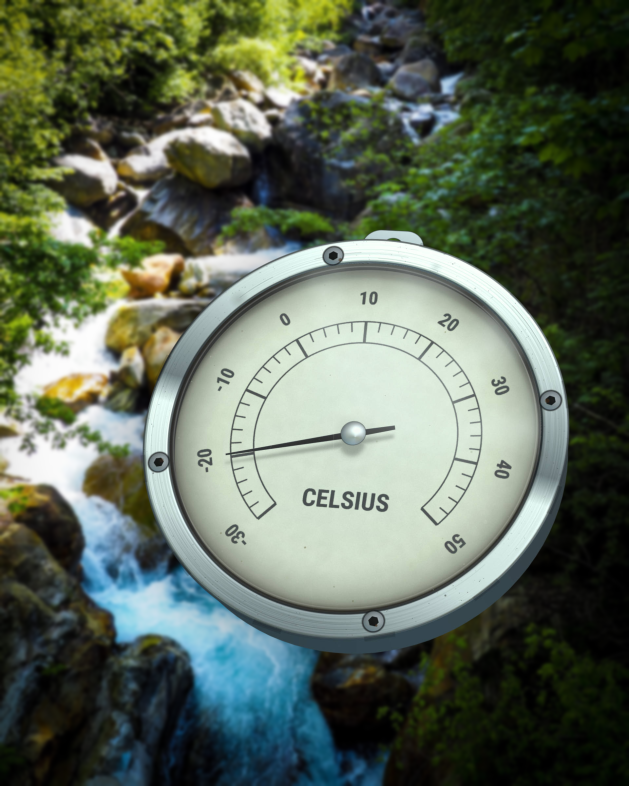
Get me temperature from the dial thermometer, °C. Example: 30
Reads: -20
